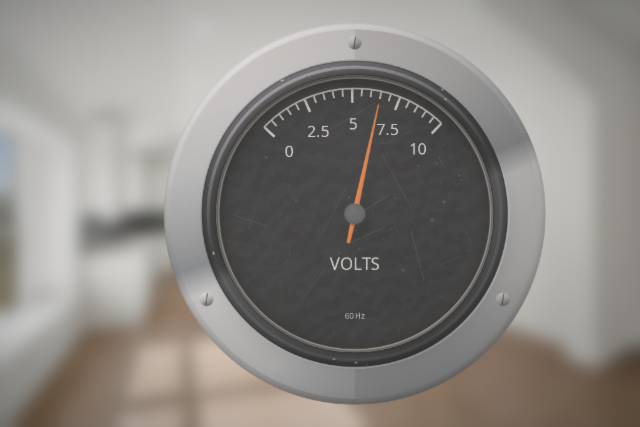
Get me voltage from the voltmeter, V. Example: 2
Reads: 6.5
